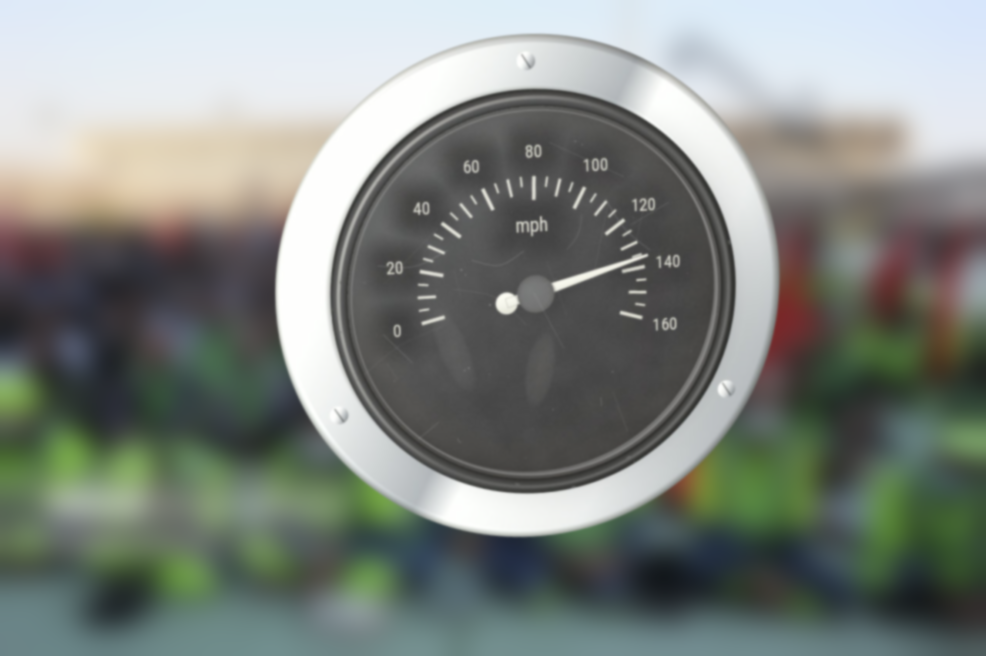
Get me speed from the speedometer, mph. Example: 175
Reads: 135
